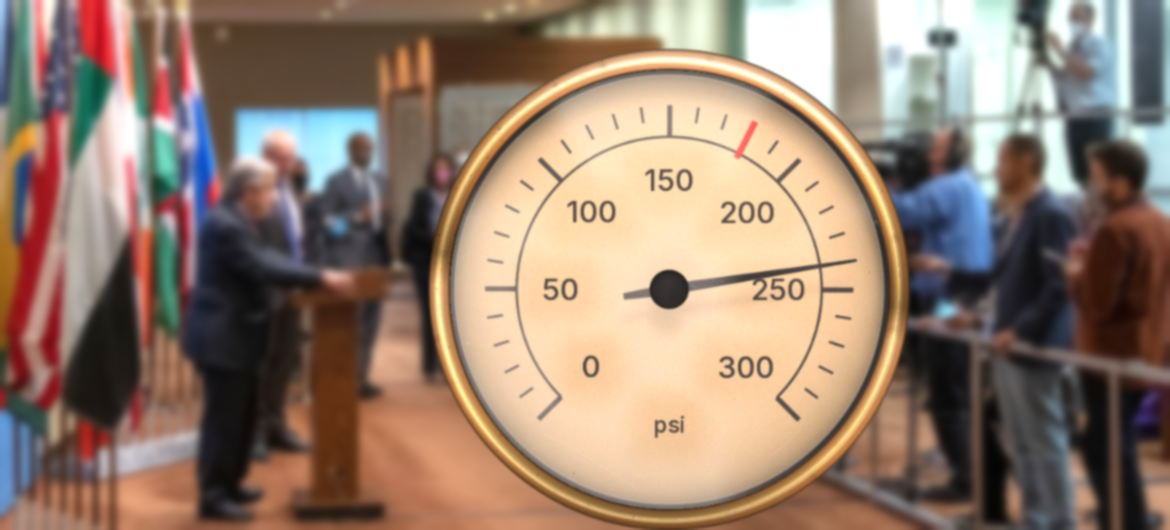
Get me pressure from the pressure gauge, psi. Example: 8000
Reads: 240
